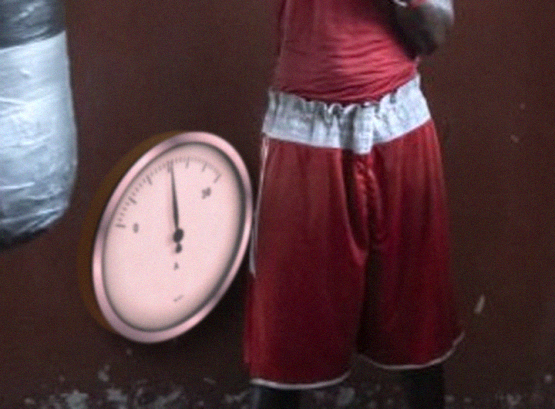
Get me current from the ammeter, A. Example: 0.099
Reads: 15
